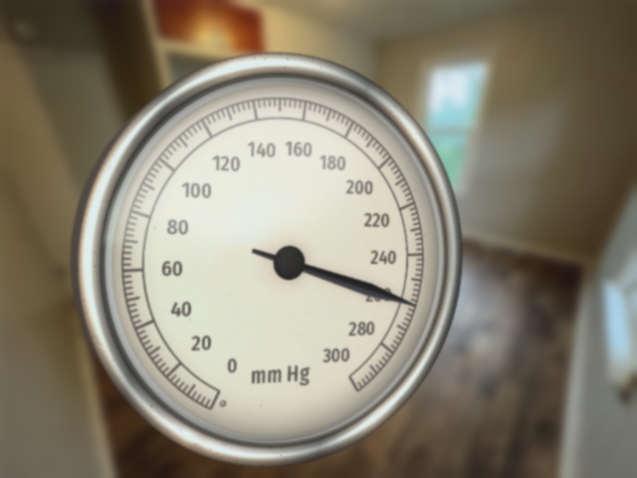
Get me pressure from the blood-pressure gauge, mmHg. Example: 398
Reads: 260
